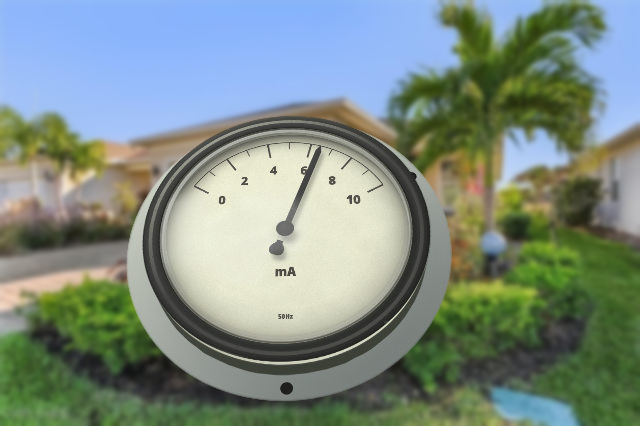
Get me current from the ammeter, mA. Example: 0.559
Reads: 6.5
